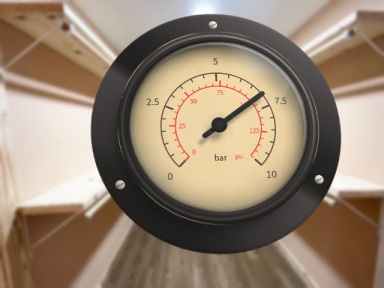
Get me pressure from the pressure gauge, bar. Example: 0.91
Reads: 7
